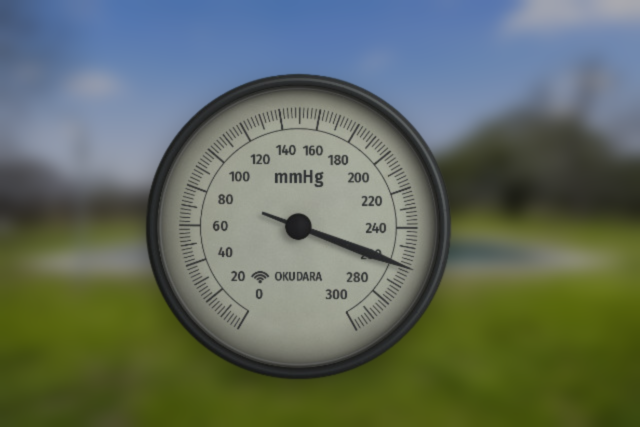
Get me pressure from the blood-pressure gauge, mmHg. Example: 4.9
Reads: 260
